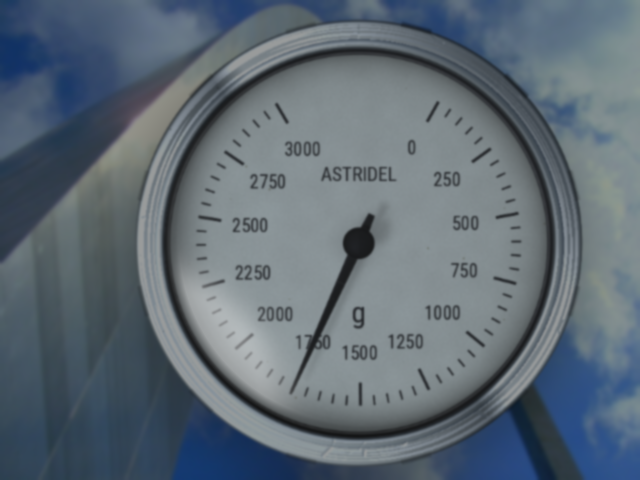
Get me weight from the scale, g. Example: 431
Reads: 1750
